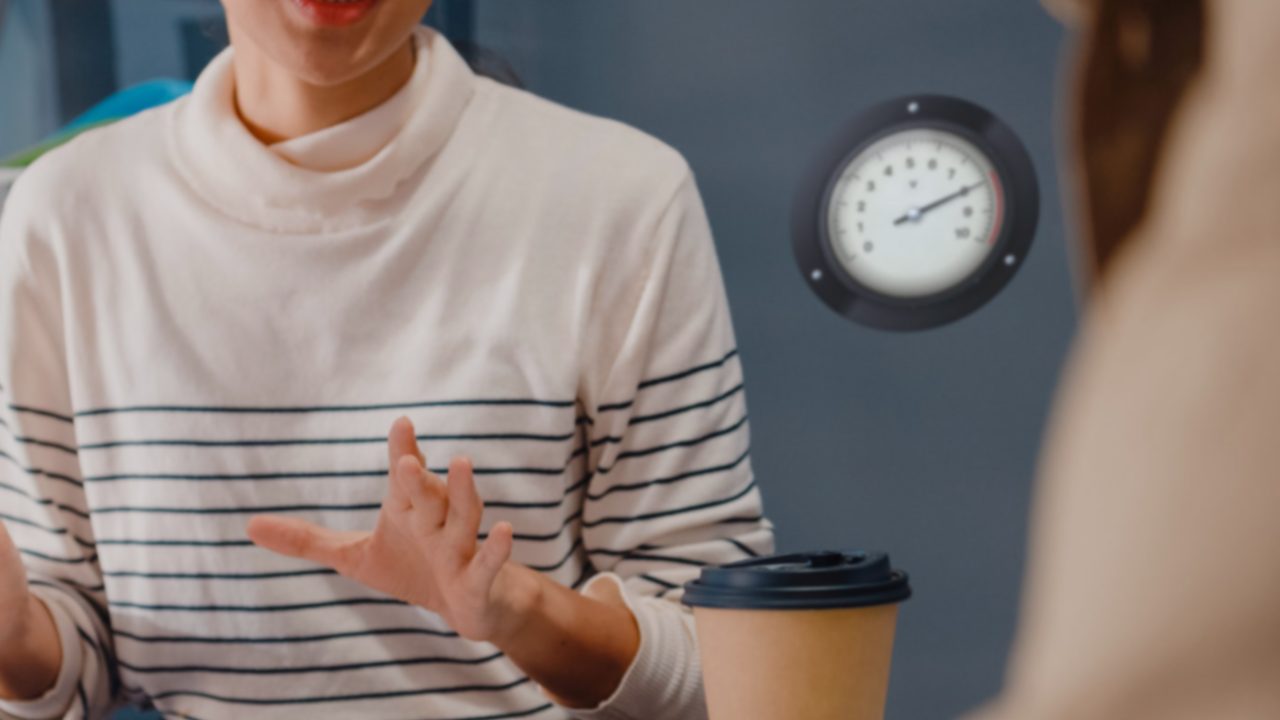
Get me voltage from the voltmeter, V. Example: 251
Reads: 8
